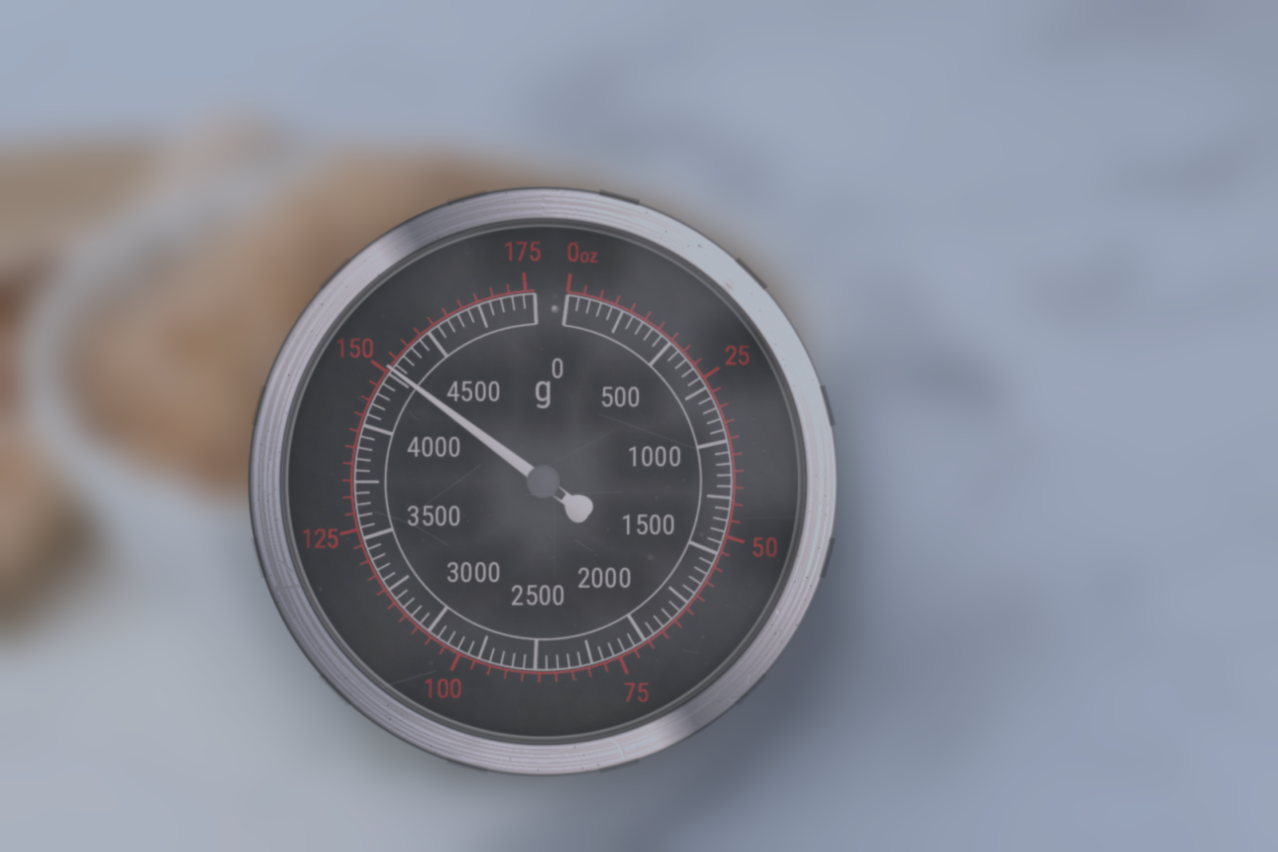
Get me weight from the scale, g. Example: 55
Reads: 4275
